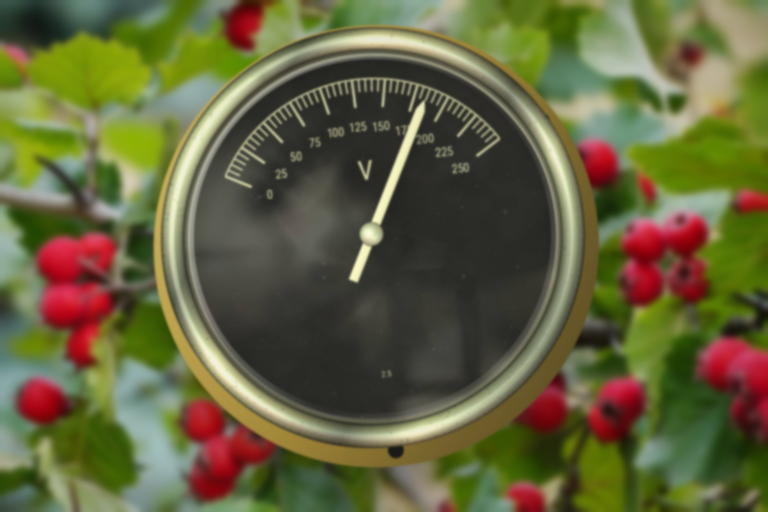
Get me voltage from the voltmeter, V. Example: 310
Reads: 185
